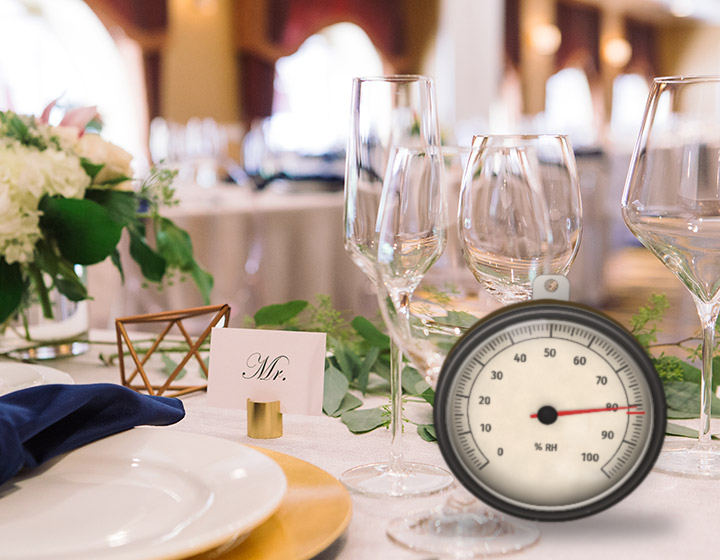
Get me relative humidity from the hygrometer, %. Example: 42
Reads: 80
